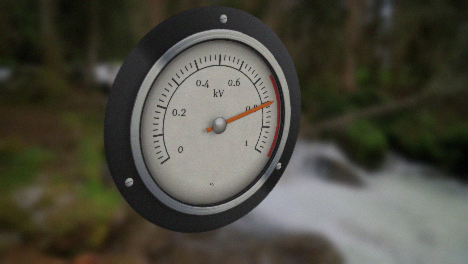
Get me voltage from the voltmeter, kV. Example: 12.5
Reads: 0.8
